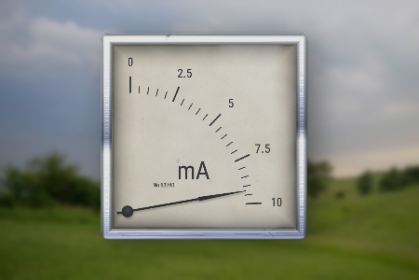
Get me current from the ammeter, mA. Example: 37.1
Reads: 9.25
